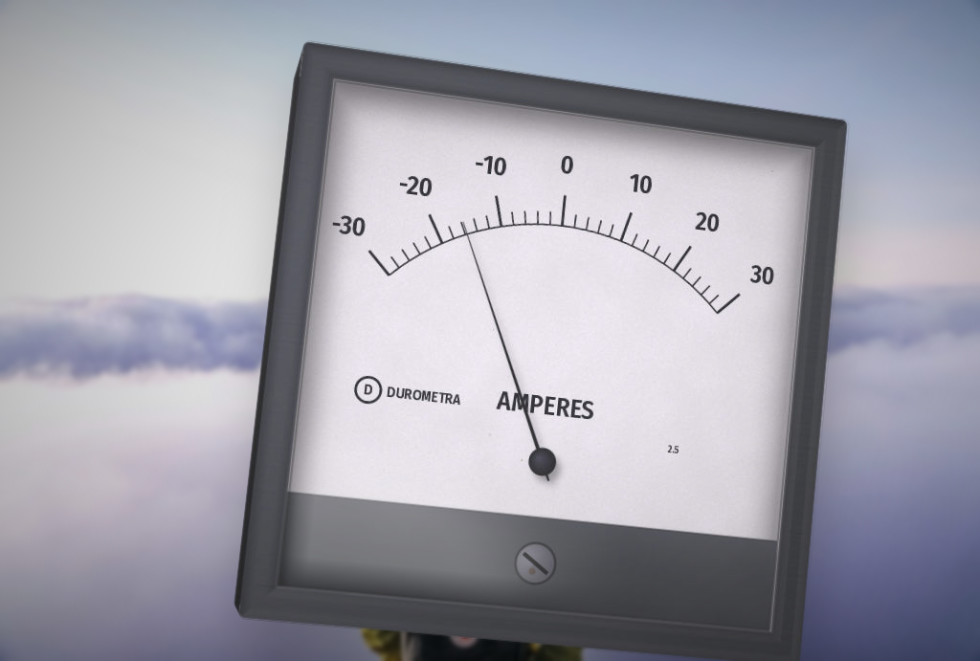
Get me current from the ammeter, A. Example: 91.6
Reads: -16
